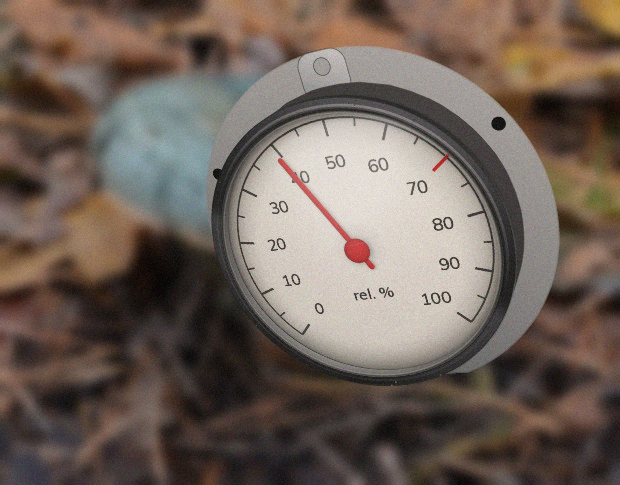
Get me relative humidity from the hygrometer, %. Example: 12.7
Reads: 40
